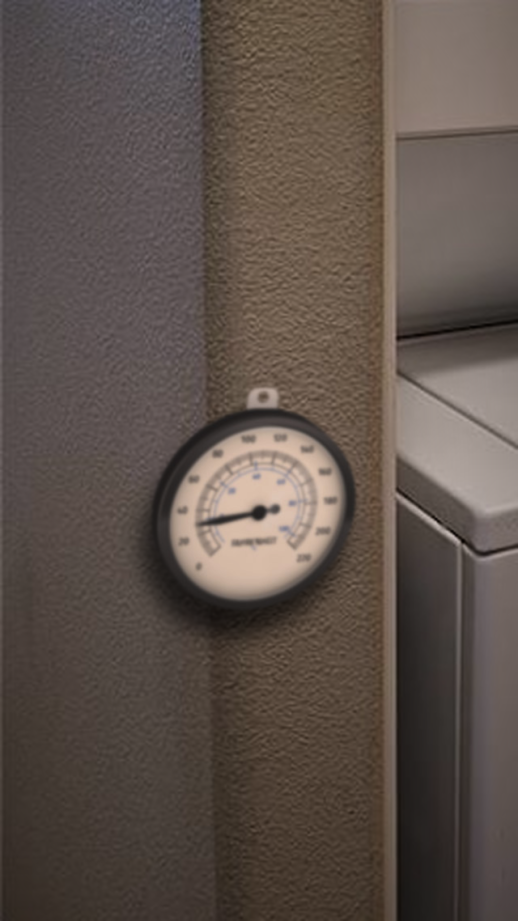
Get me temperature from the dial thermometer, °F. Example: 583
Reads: 30
